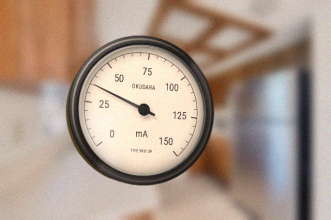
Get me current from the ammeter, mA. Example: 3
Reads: 35
